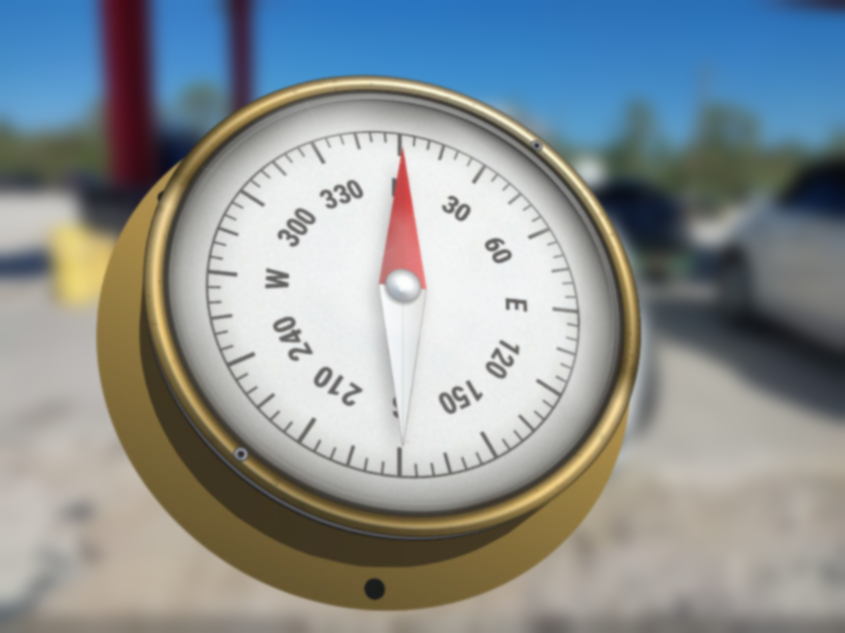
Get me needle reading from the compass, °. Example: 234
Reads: 0
